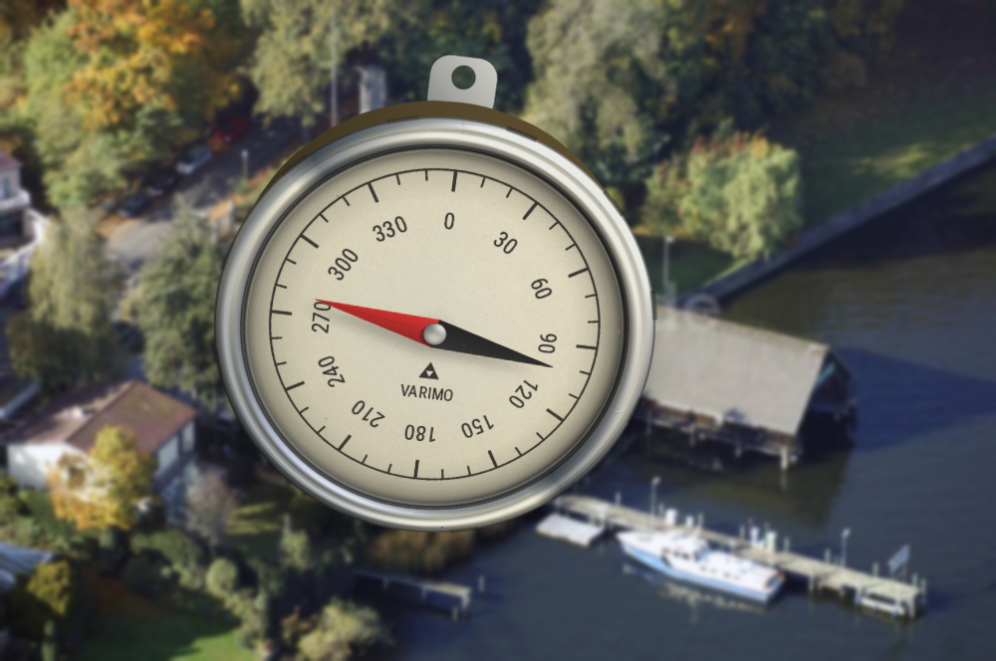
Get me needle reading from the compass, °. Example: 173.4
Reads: 280
